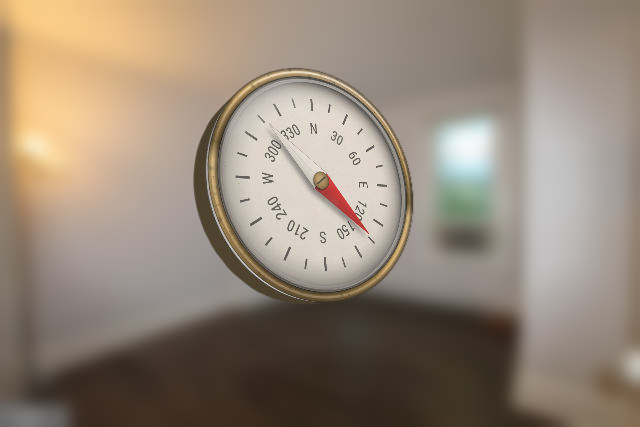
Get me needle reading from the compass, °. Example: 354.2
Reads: 135
